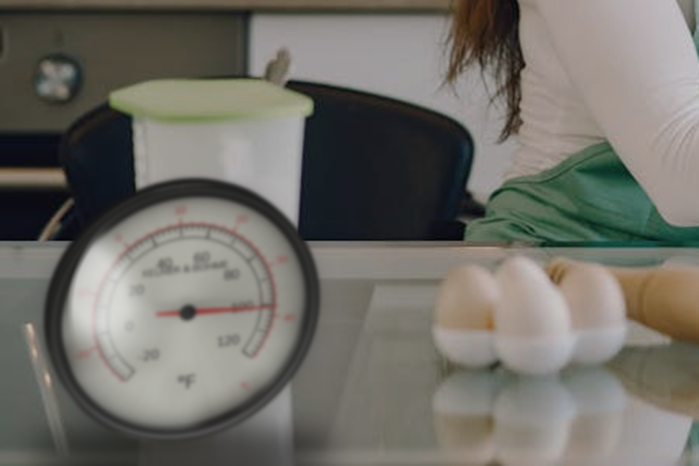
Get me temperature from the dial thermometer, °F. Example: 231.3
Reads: 100
